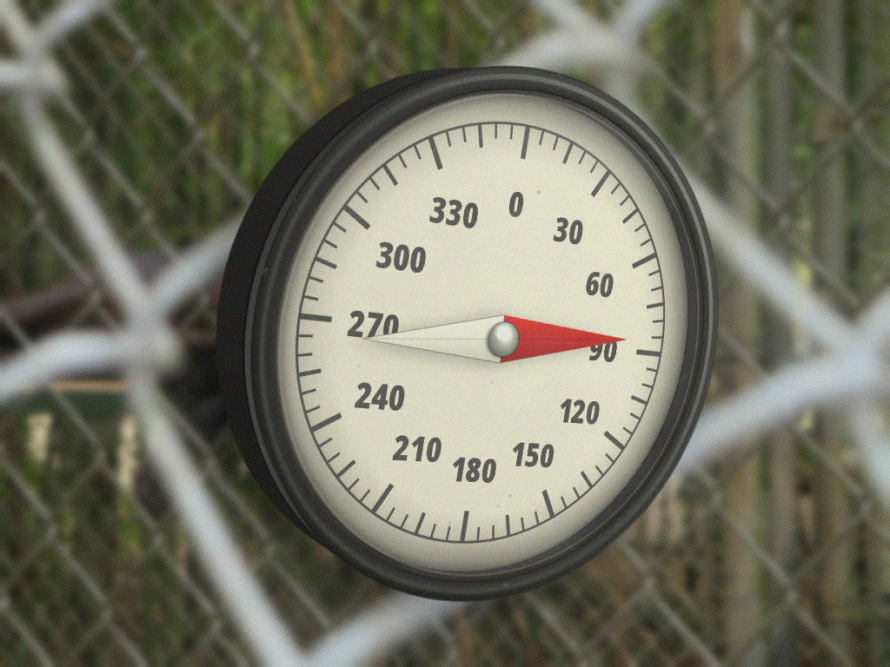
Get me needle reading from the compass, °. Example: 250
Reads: 85
